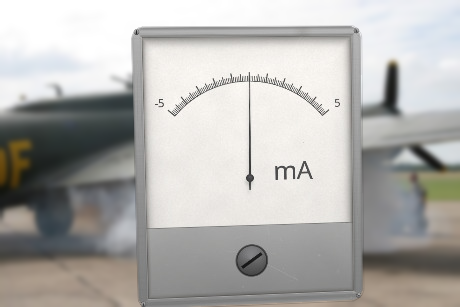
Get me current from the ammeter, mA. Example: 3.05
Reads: 0
